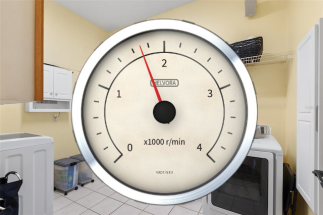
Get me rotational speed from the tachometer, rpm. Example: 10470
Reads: 1700
